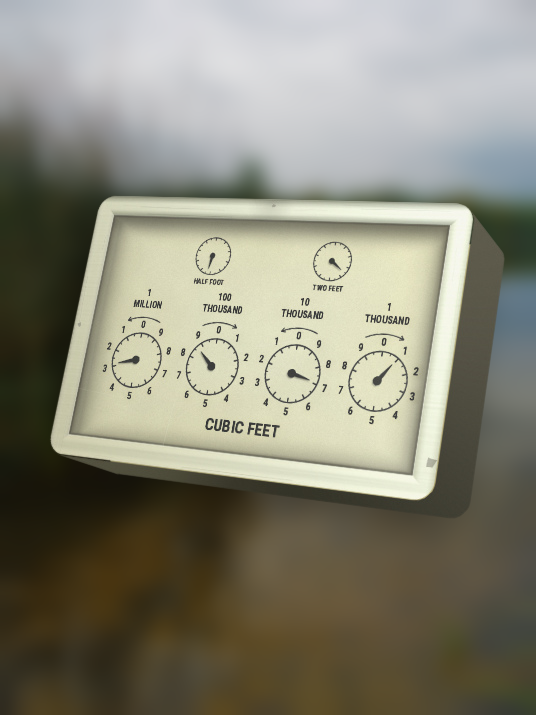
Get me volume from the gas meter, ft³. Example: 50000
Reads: 287100
